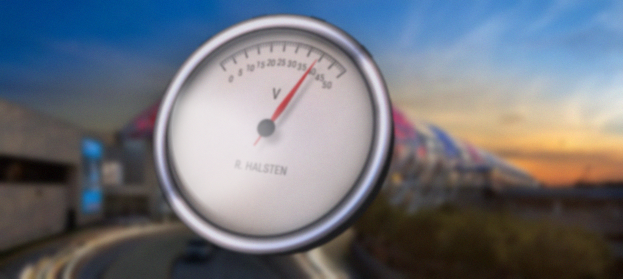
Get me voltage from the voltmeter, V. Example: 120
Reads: 40
